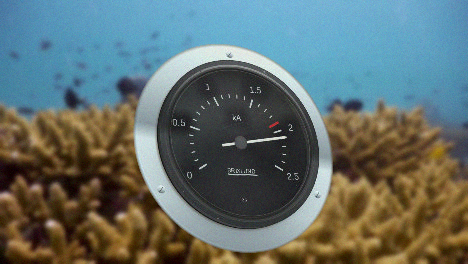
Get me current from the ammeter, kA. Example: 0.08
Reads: 2.1
